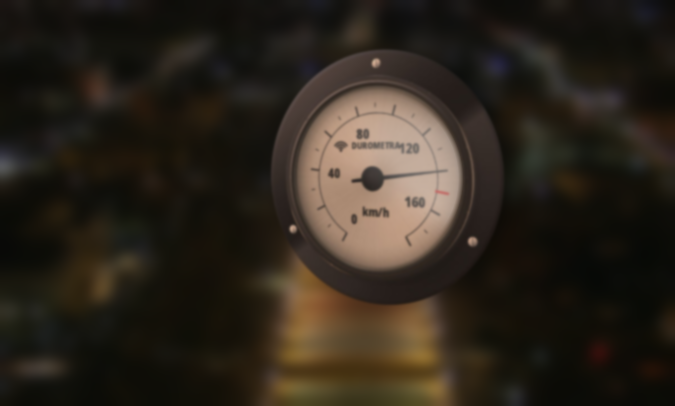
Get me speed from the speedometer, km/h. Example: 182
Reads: 140
